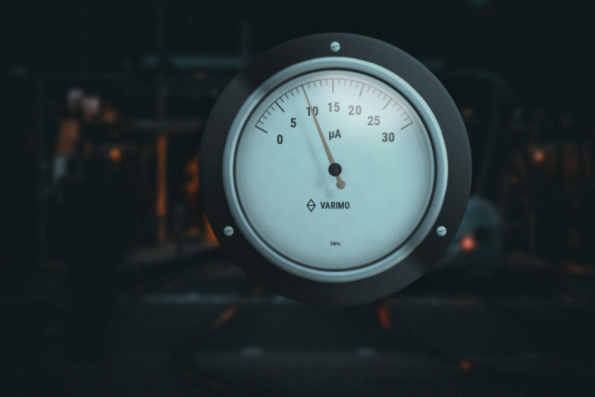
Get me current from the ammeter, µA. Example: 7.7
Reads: 10
